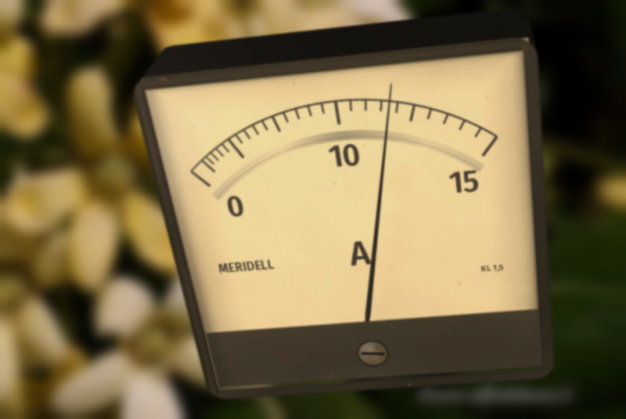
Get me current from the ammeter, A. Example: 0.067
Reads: 11.75
